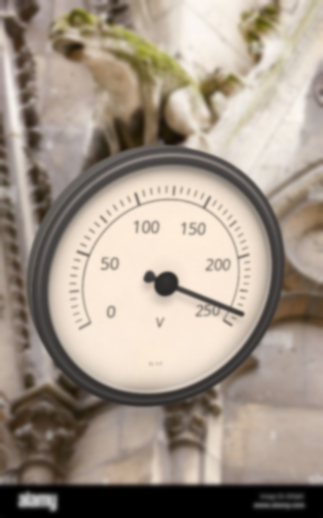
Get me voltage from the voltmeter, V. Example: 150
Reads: 240
